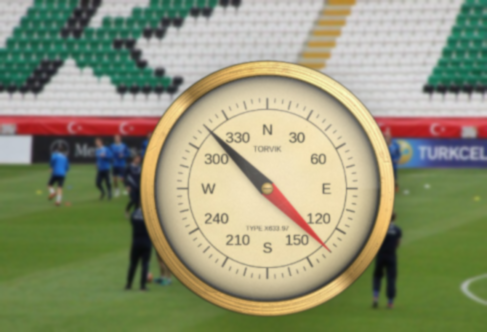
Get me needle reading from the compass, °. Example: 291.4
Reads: 135
